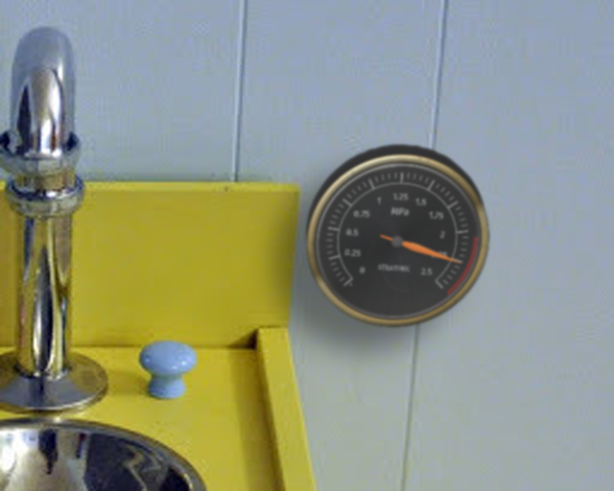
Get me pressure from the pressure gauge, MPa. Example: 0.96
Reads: 2.25
